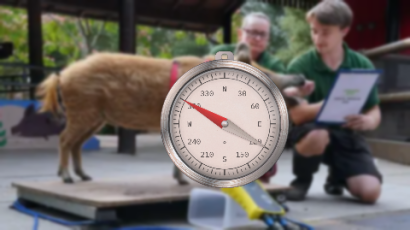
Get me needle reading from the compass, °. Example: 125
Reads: 300
